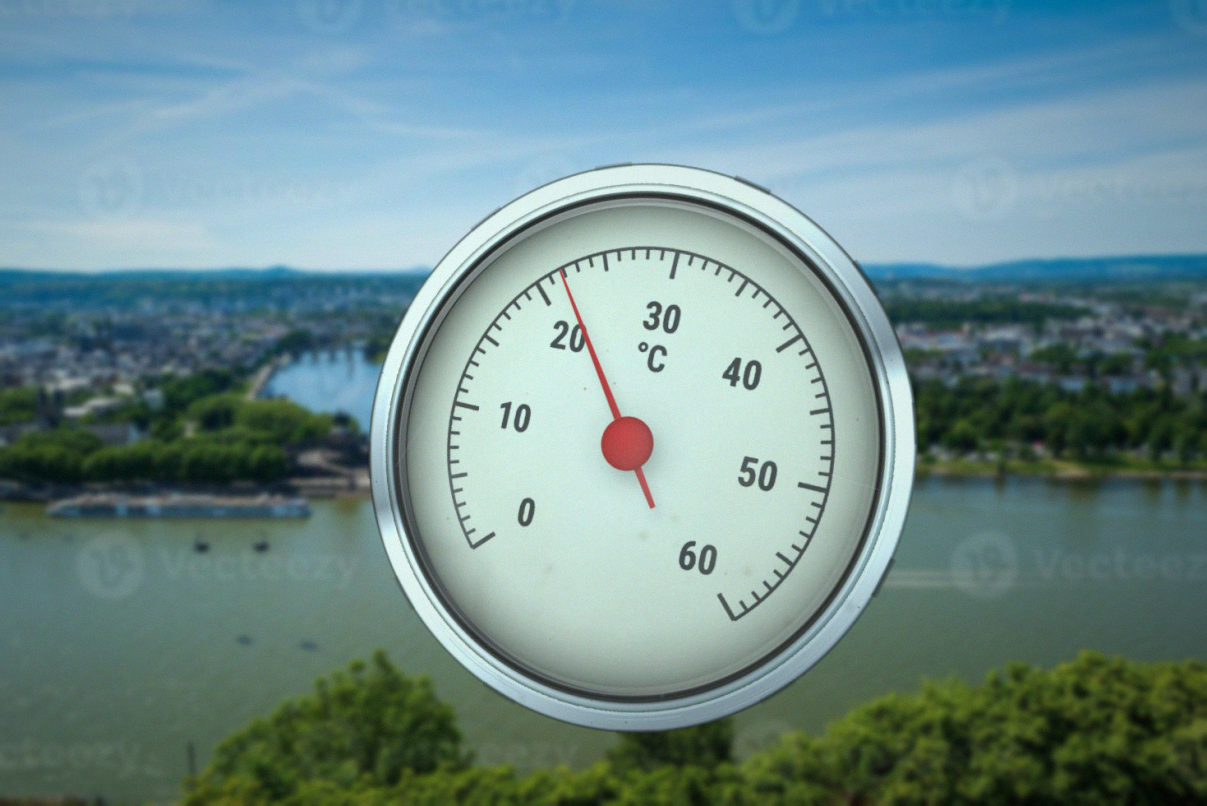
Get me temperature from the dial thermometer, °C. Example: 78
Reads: 22
